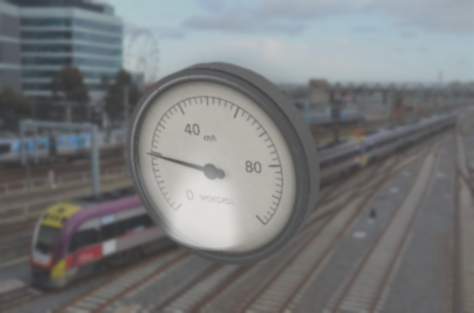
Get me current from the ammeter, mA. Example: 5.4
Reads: 20
